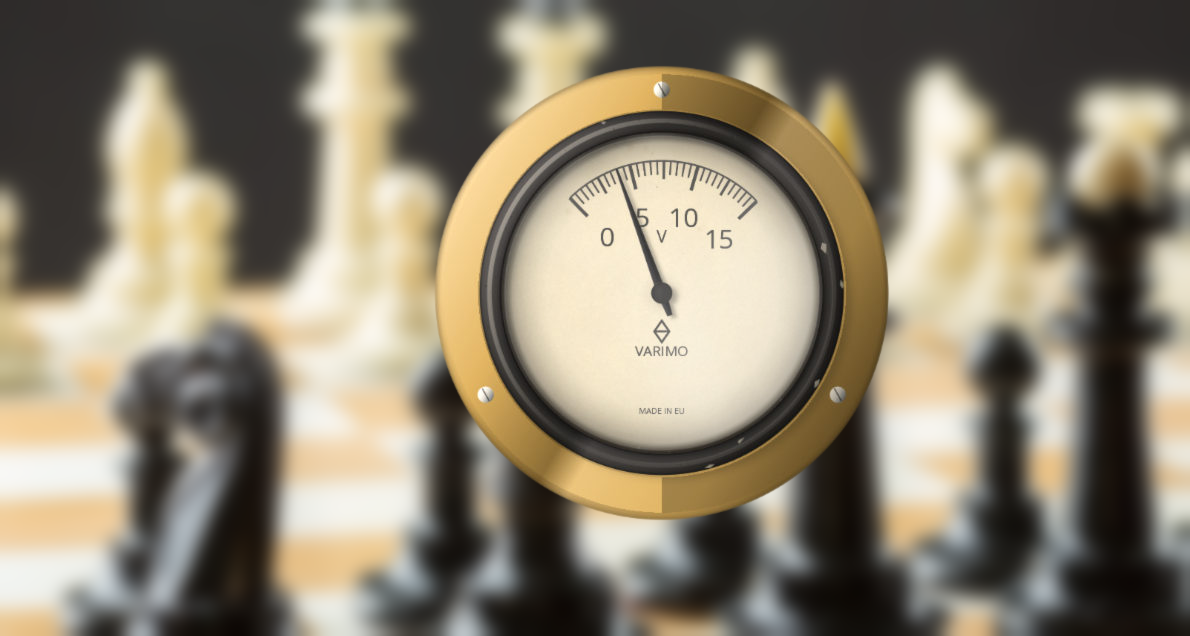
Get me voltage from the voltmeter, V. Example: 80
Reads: 4
